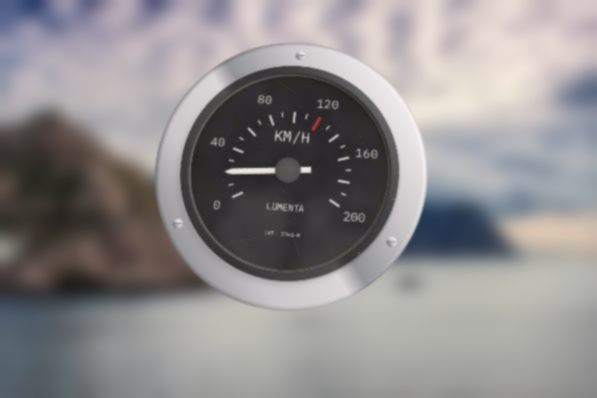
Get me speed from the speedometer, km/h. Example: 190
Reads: 20
